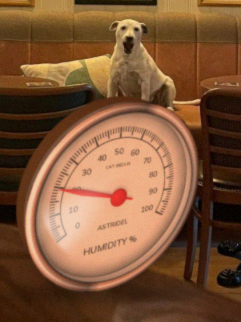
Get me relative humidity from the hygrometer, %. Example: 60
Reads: 20
